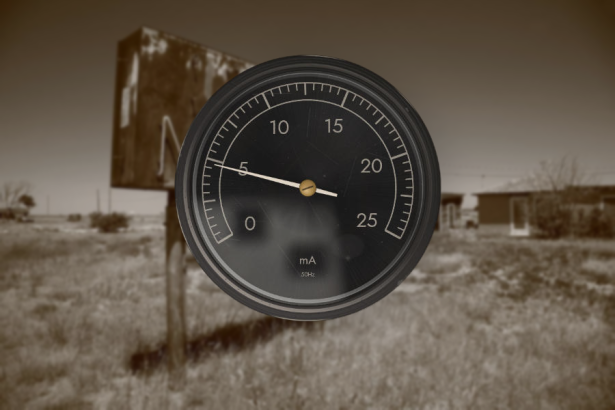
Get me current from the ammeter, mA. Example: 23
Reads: 4.75
